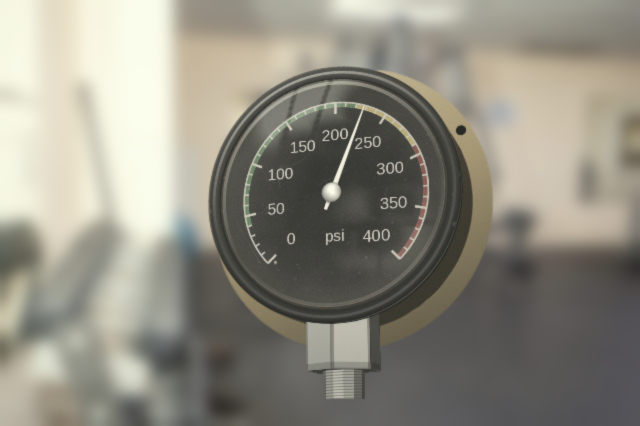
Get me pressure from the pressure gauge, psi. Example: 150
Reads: 230
